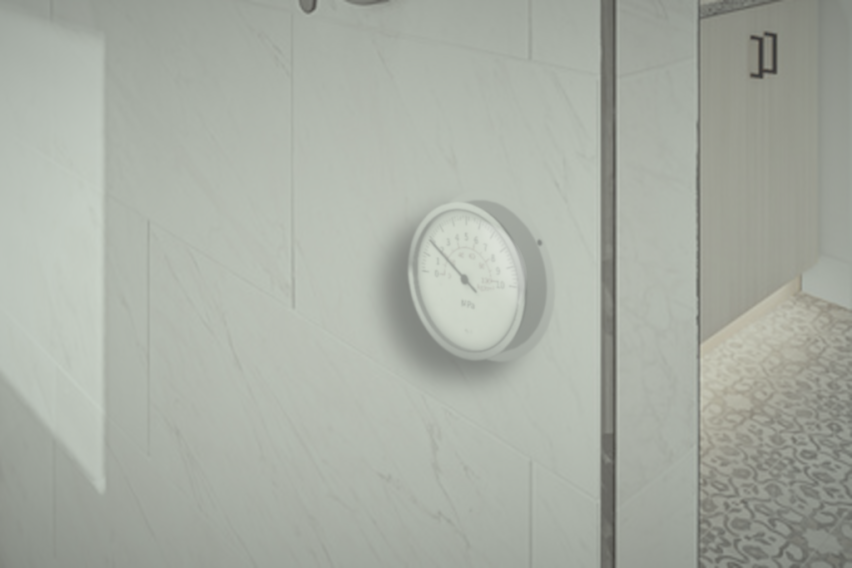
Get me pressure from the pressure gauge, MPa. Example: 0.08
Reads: 2
